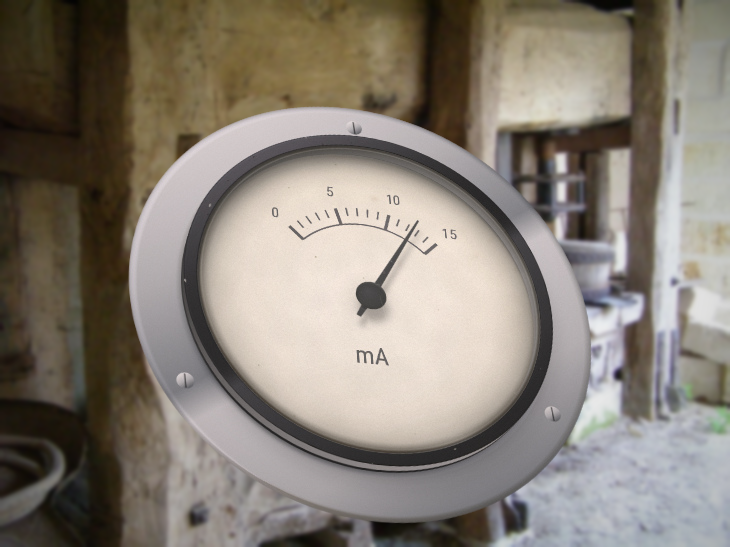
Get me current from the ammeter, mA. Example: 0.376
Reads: 12.5
